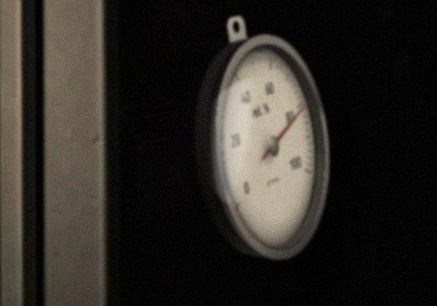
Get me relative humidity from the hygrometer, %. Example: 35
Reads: 80
